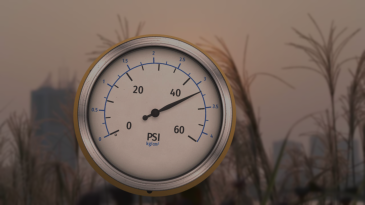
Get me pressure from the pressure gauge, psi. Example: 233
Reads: 45
